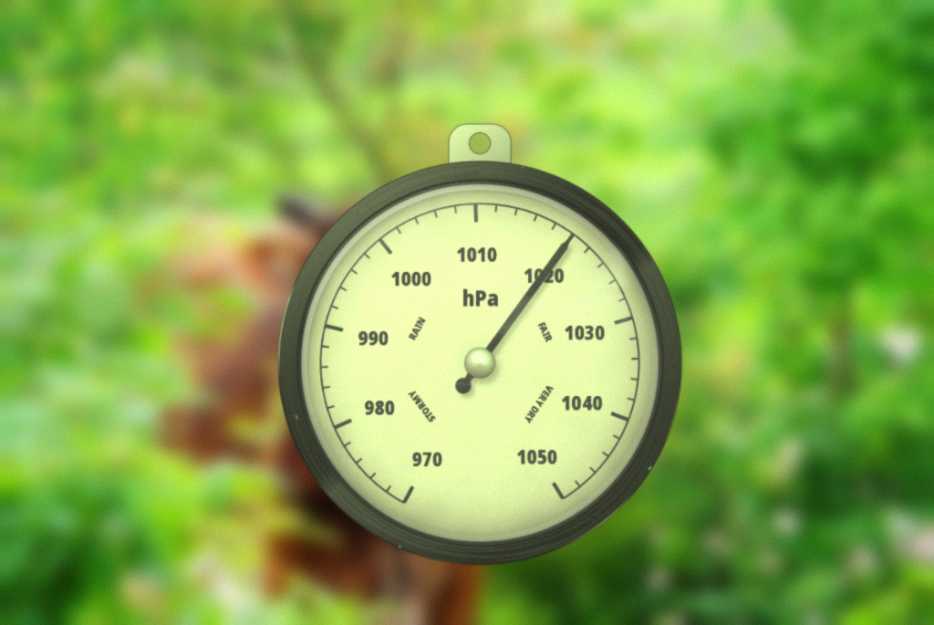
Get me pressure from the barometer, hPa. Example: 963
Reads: 1020
